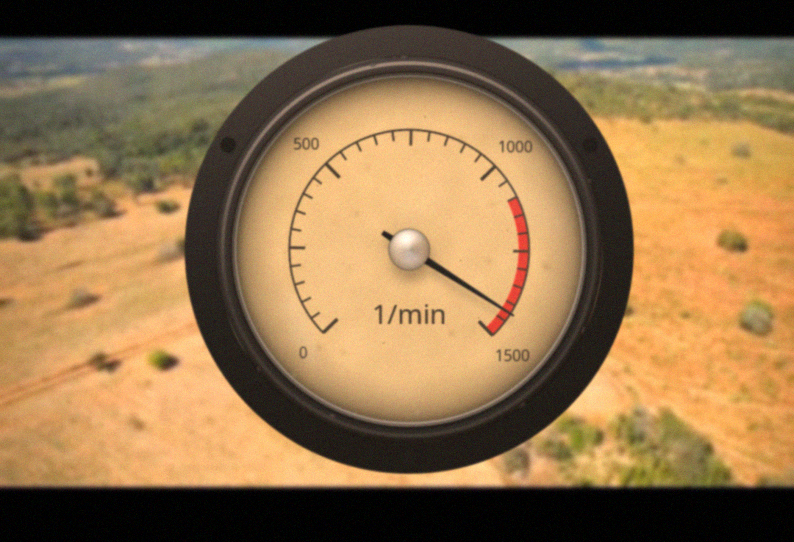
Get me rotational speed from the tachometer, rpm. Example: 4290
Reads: 1425
